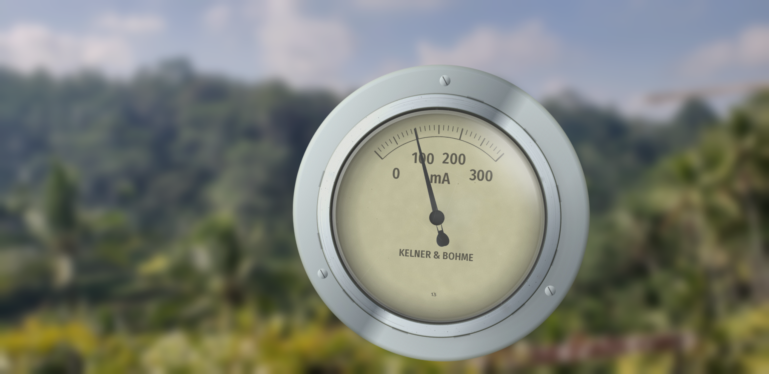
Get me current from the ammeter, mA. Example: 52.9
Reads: 100
